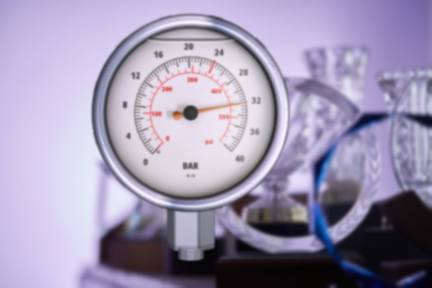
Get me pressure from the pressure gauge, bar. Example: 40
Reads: 32
